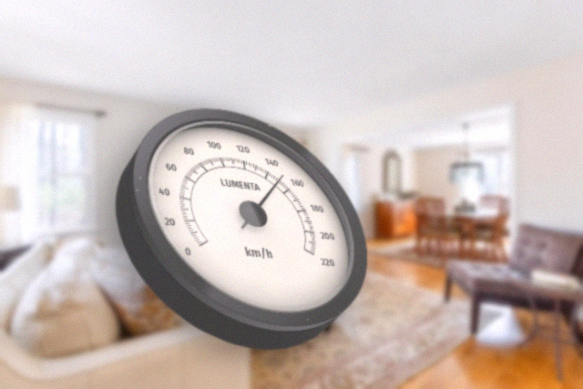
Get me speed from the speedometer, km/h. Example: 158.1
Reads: 150
